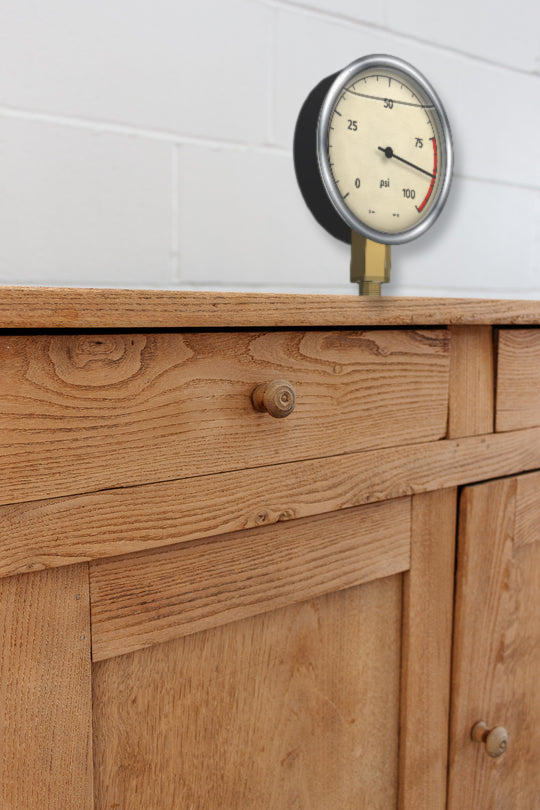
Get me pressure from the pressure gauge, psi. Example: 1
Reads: 87.5
